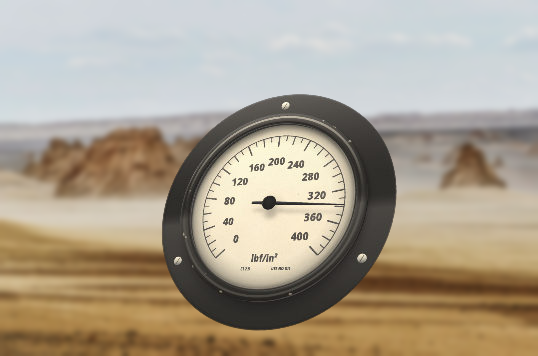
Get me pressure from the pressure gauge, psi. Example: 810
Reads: 340
